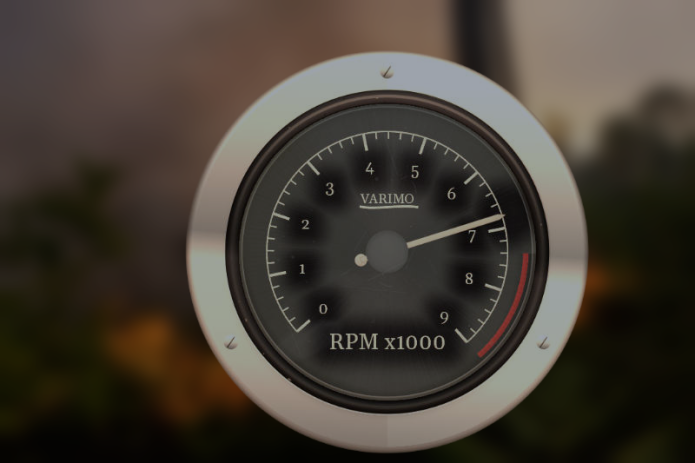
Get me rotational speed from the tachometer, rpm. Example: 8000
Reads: 6800
